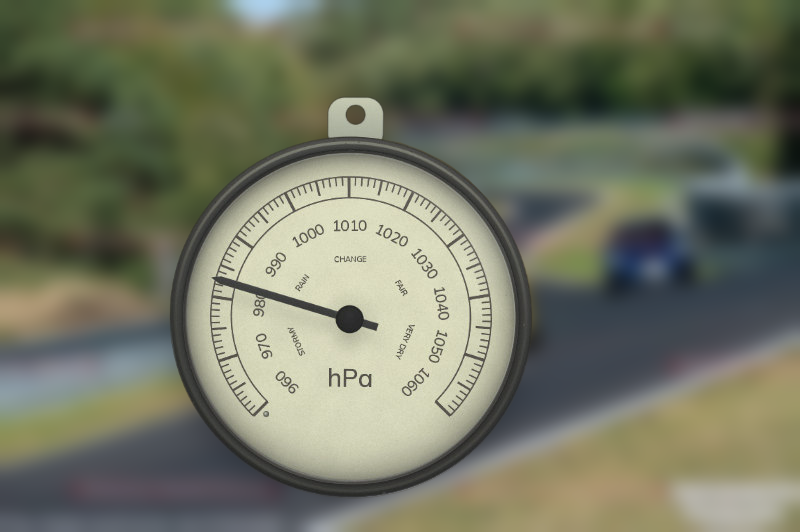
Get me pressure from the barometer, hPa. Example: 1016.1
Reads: 983
